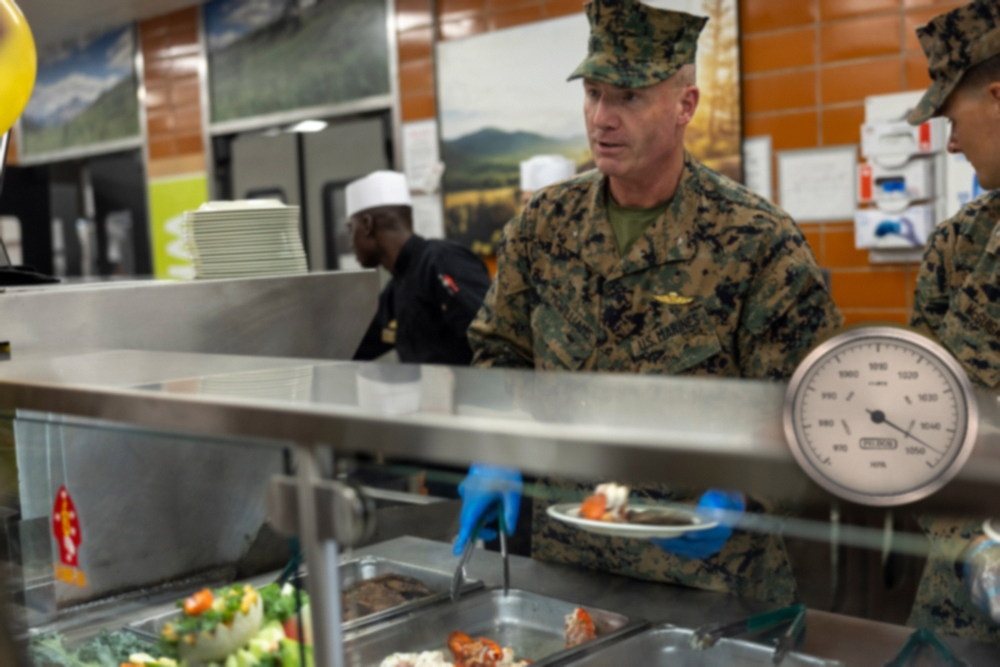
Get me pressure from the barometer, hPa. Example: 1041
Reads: 1046
